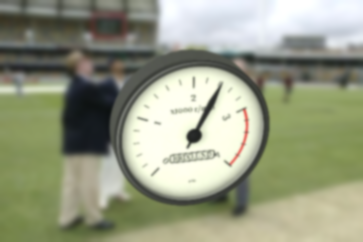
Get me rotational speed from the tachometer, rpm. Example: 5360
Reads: 2400
